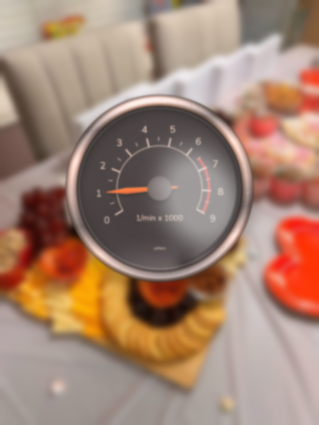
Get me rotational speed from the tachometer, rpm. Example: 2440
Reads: 1000
